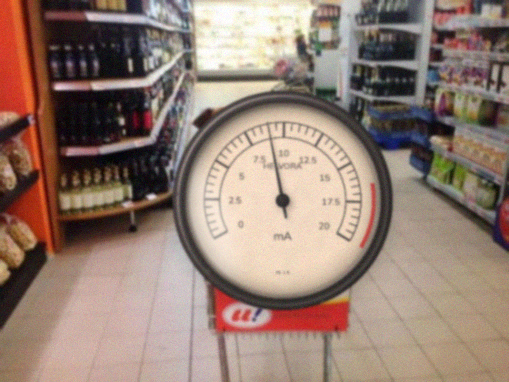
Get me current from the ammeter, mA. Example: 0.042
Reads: 9
